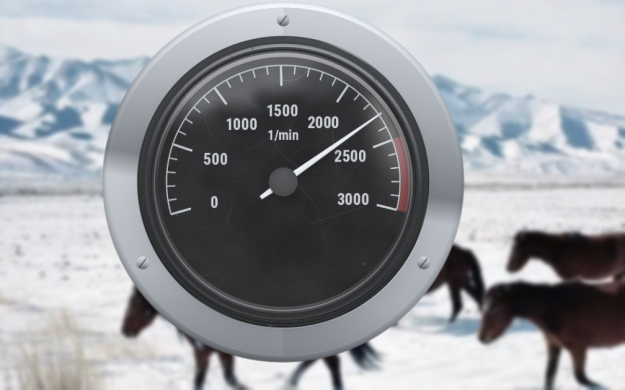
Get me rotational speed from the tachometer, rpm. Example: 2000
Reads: 2300
